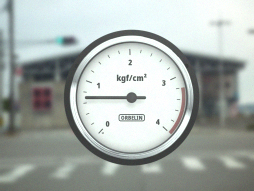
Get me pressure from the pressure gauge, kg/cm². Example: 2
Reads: 0.7
